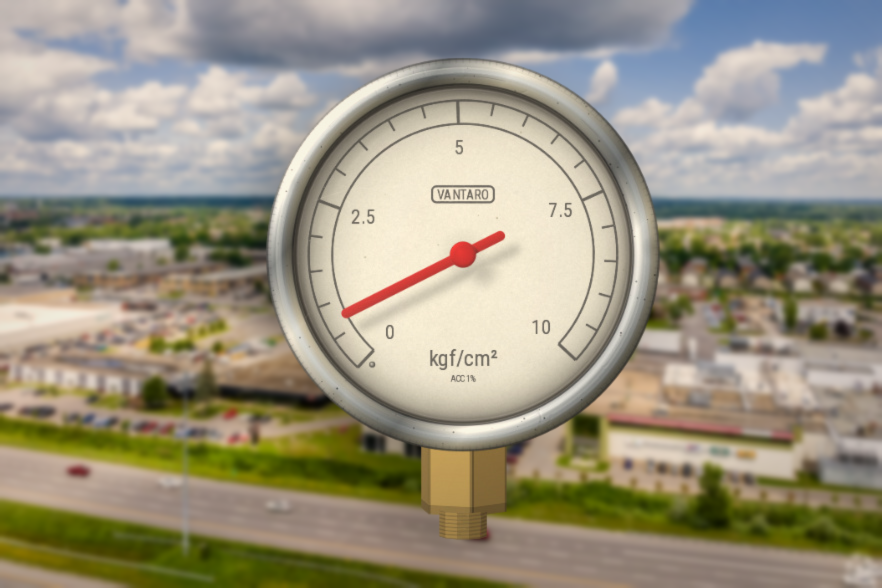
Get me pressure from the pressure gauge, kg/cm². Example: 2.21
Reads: 0.75
